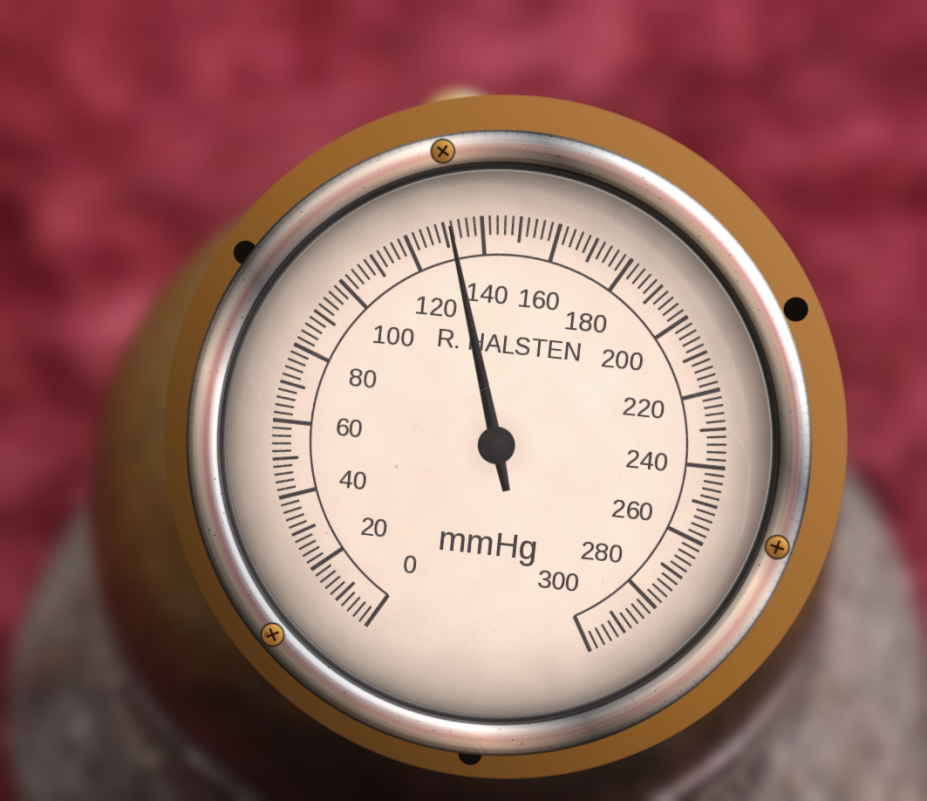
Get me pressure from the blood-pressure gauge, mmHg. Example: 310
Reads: 132
